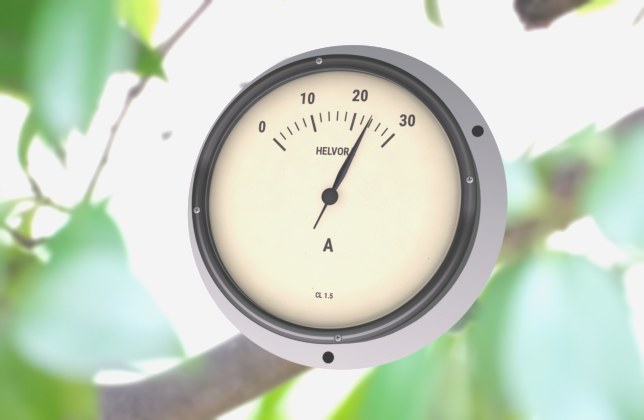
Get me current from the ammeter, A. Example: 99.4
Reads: 24
